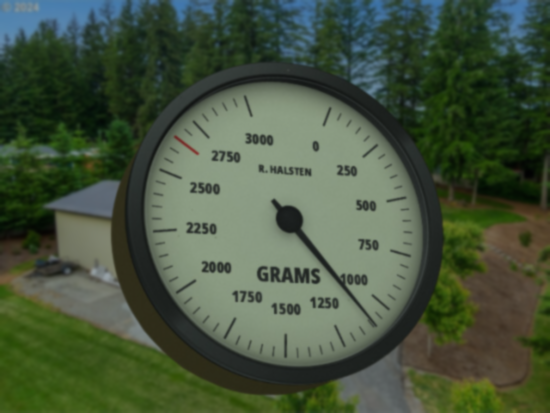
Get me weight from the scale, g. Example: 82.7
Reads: 1100
